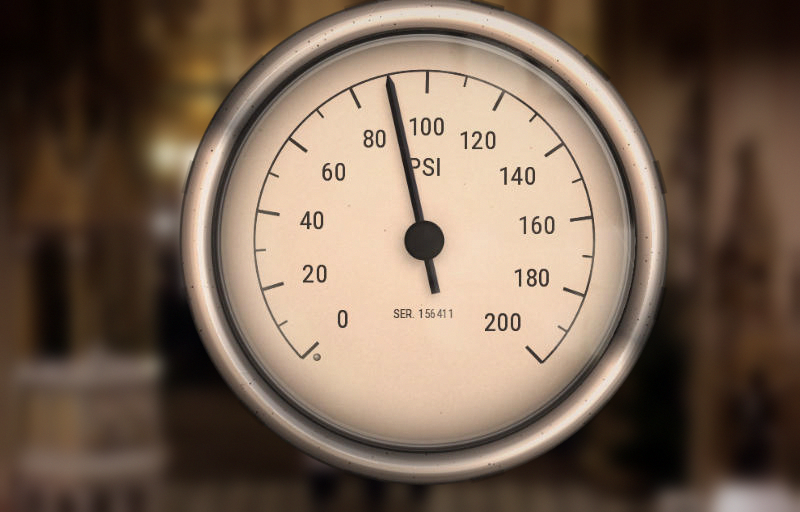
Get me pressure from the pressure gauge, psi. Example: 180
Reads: 90
